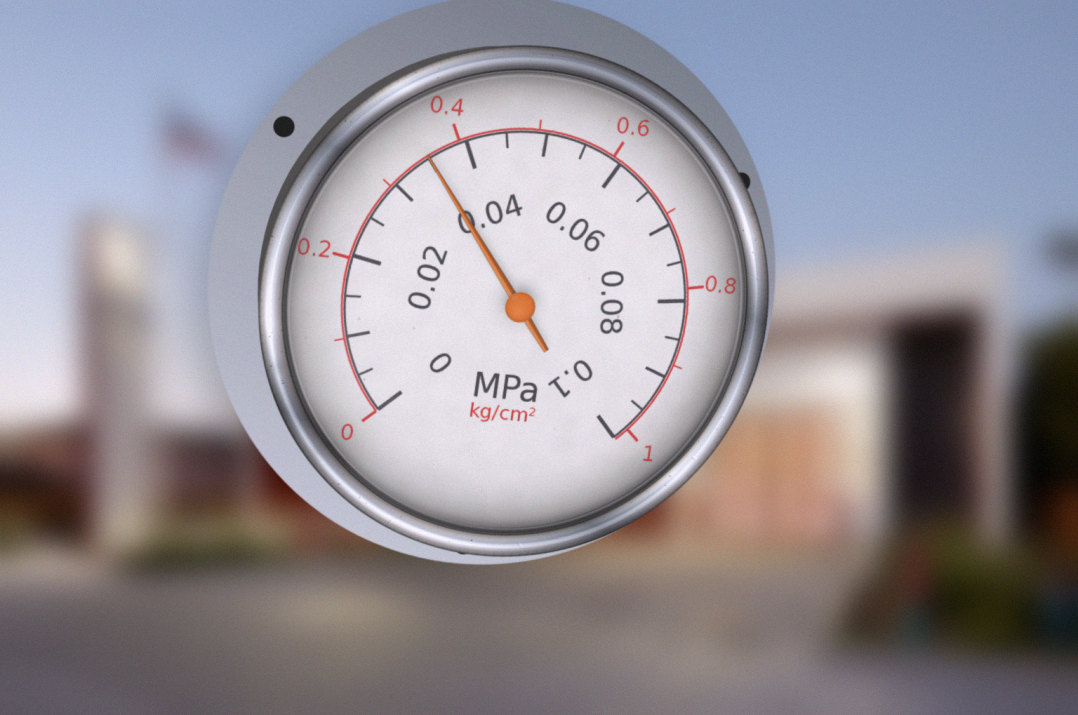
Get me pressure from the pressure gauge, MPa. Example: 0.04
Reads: 0.035
